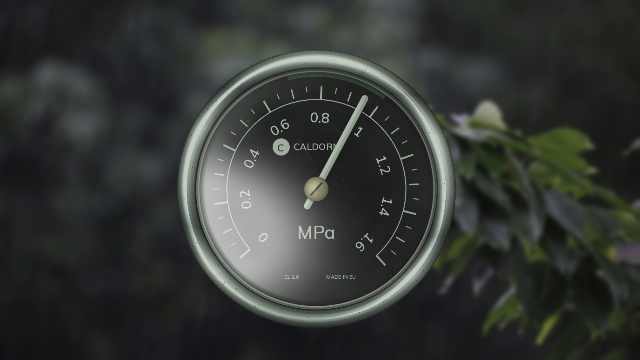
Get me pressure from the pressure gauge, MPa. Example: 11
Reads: 0.95
